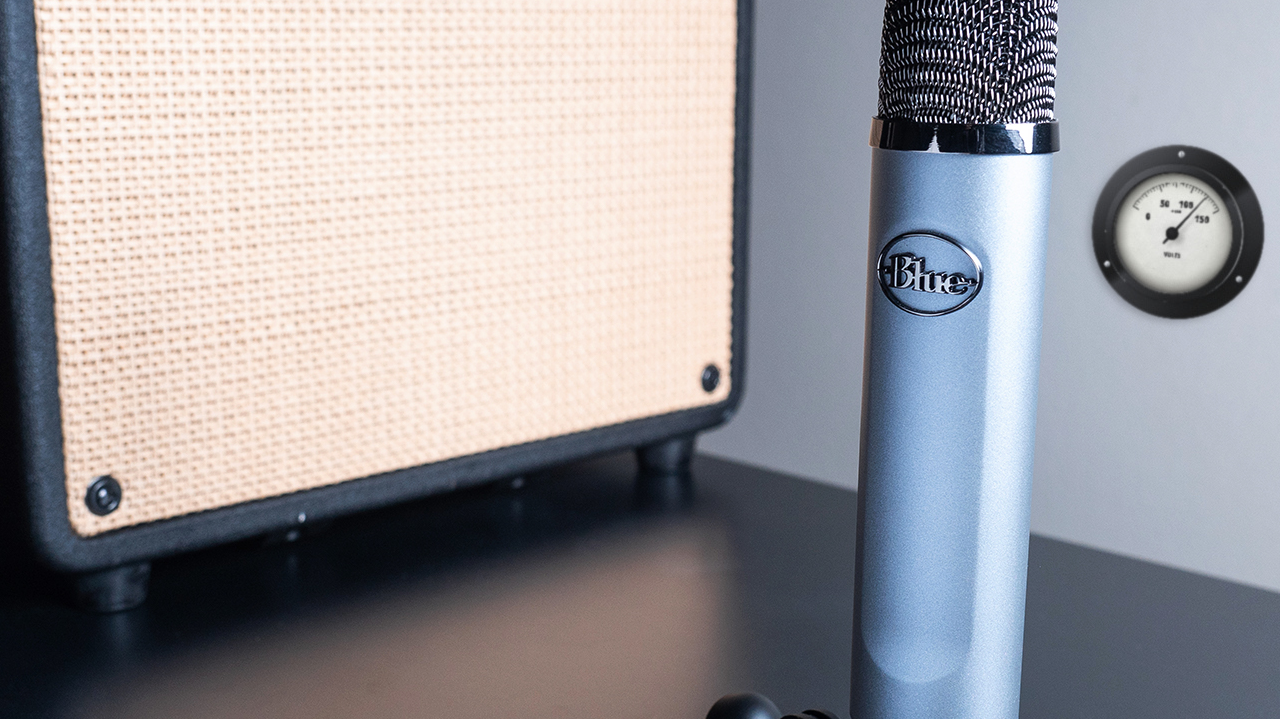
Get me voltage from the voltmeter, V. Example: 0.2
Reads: 125
